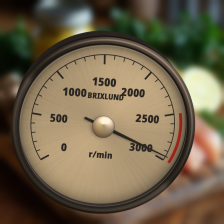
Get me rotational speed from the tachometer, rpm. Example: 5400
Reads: 2950
